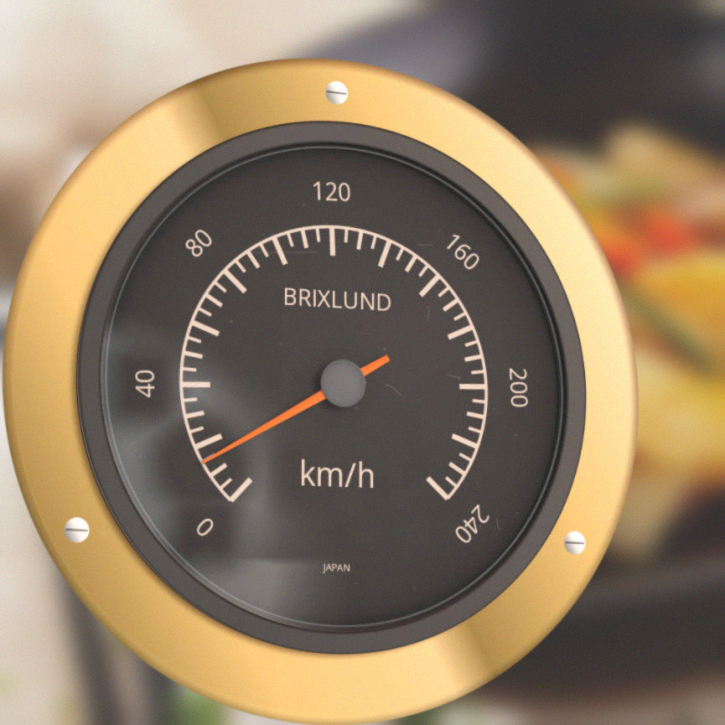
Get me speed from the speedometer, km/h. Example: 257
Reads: 15
